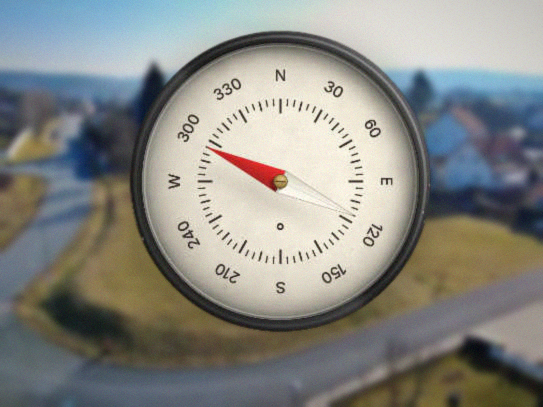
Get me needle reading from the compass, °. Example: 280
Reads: 295
